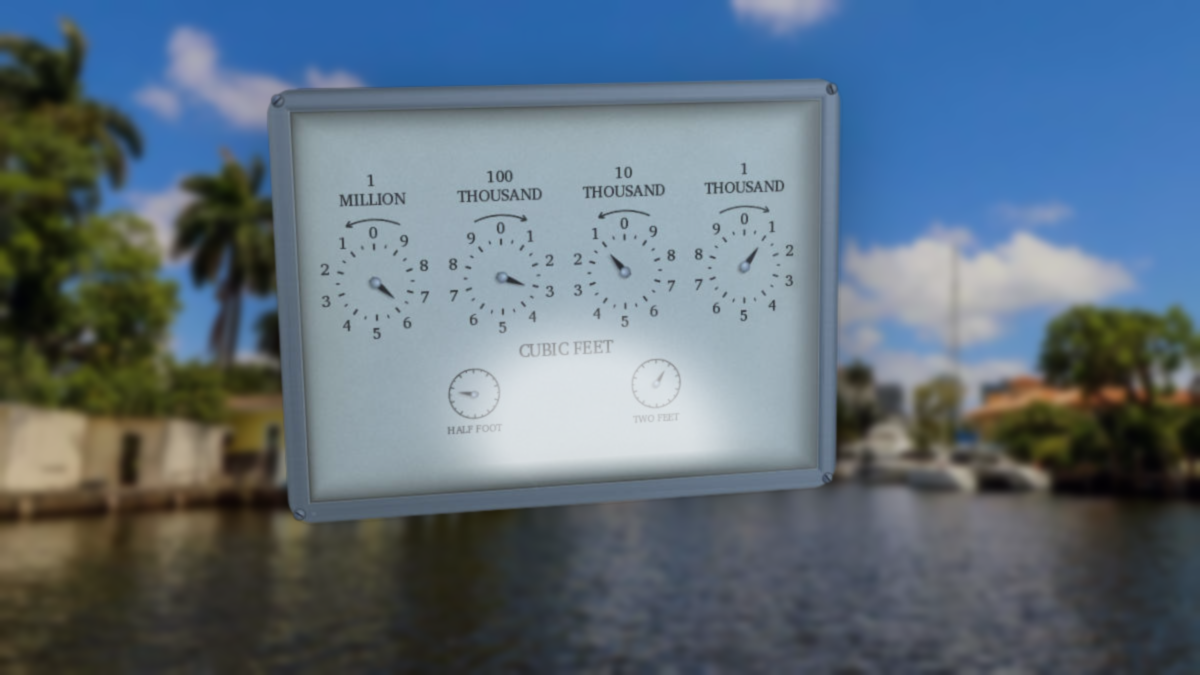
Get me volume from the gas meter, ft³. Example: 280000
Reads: 631100
